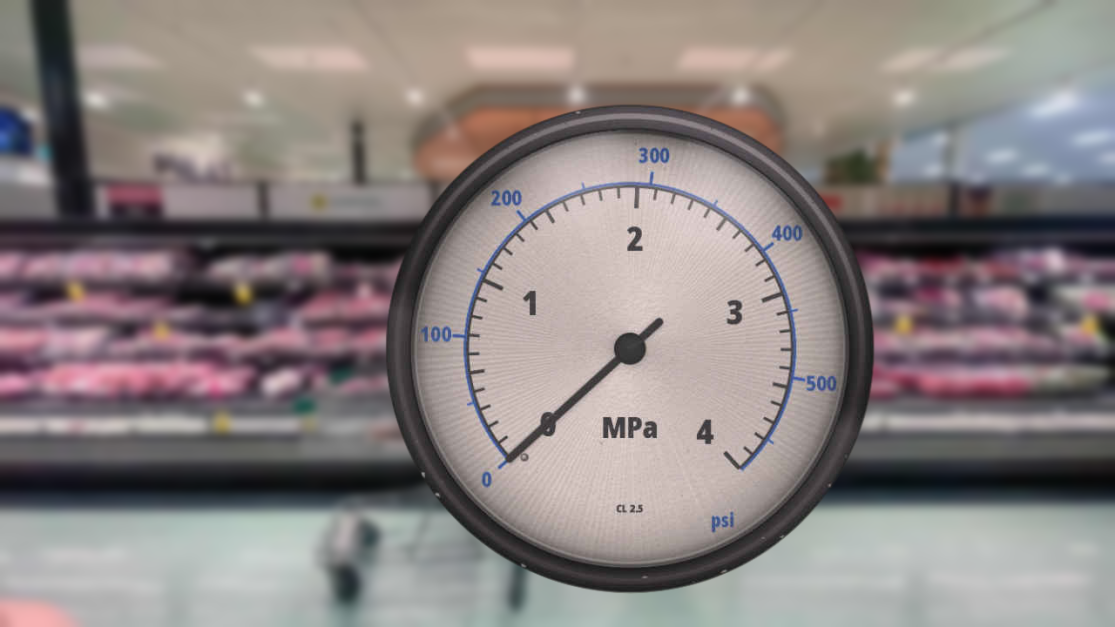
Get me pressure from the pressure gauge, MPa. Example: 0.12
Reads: 0
